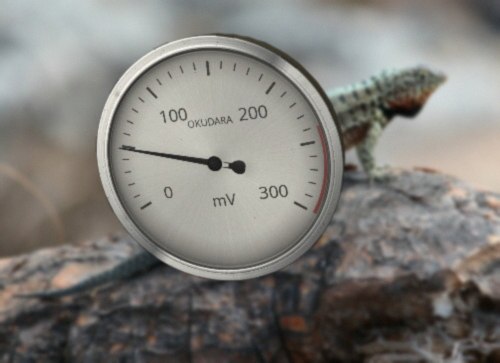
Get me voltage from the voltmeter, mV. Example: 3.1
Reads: 50
